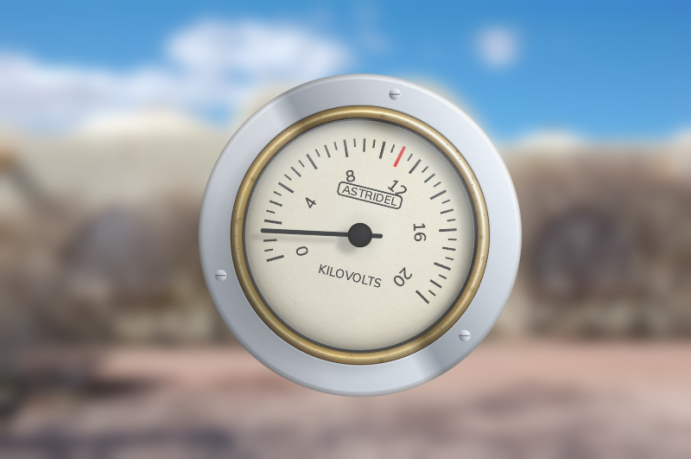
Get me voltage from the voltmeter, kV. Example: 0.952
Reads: 1.5
